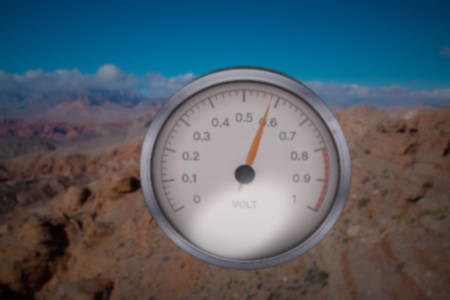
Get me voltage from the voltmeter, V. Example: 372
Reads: 0.58
